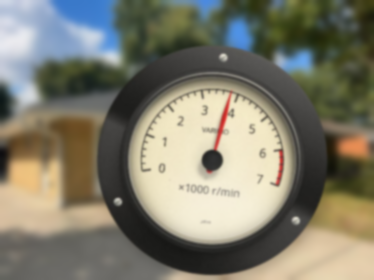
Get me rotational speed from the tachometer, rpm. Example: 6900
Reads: 3800
